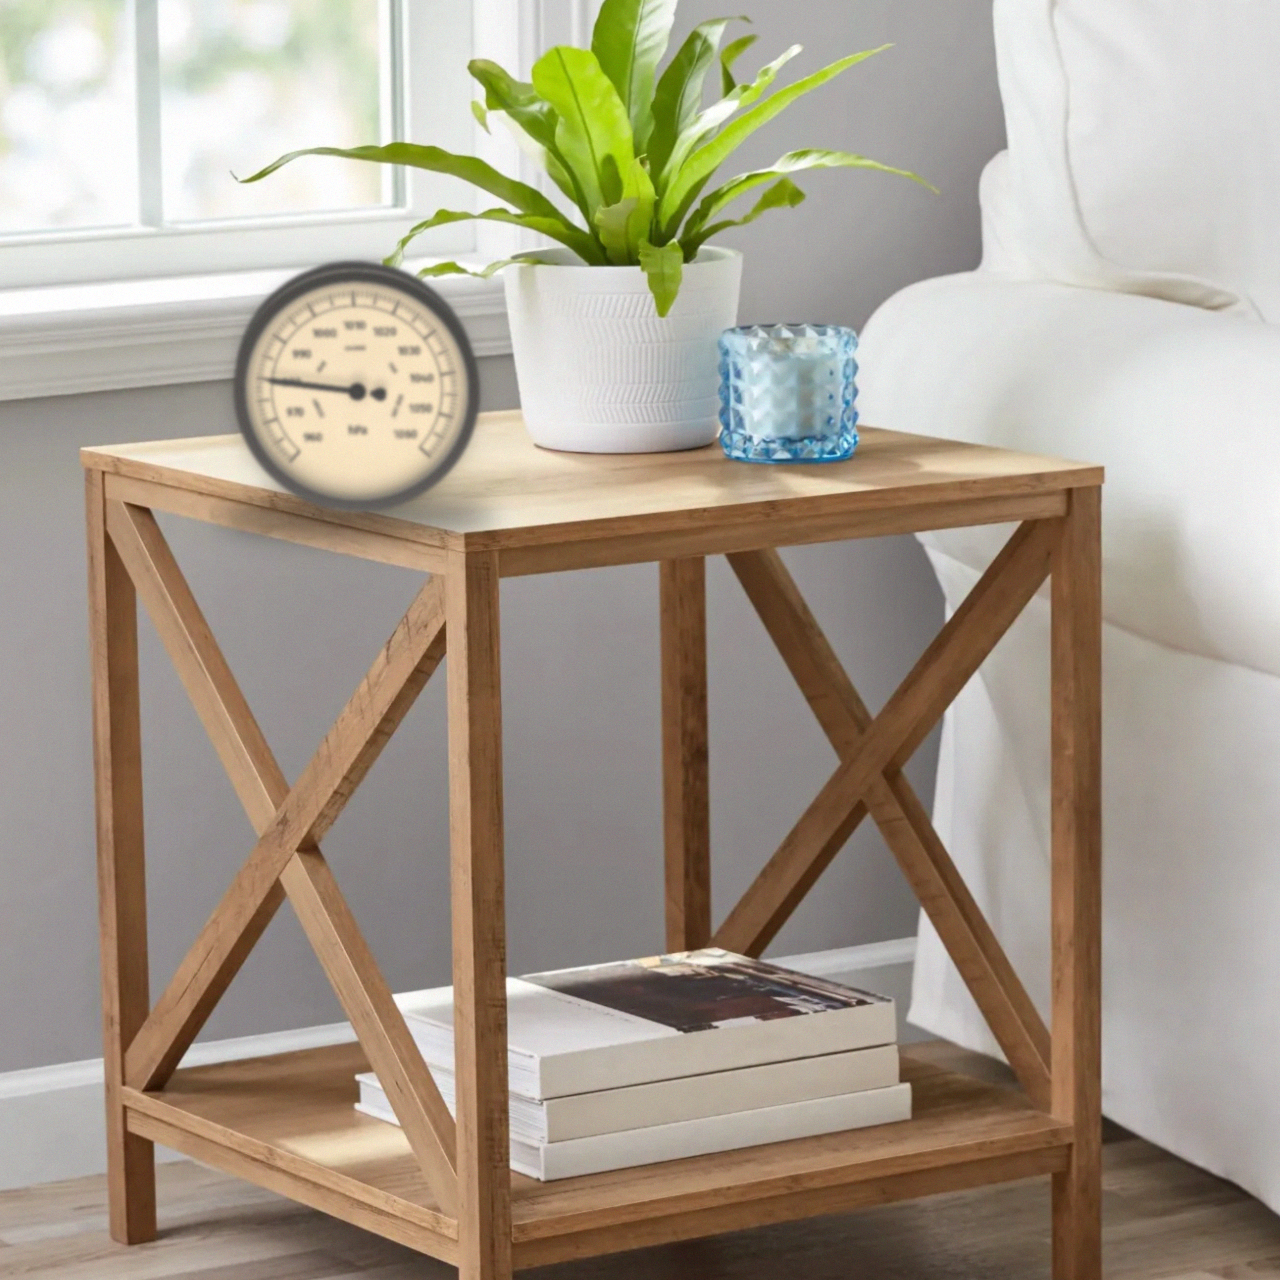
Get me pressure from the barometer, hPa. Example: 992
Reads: 980
